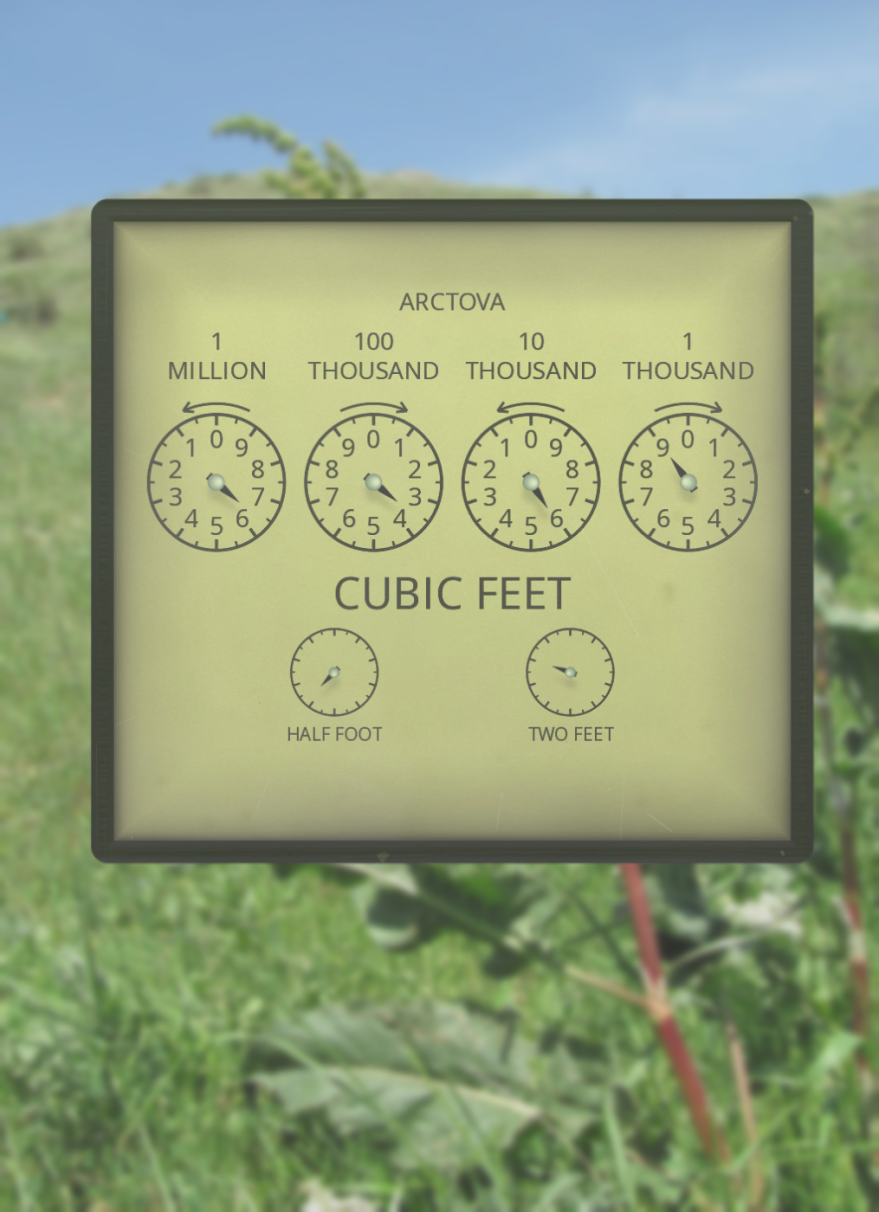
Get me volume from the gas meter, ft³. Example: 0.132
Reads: 635900
